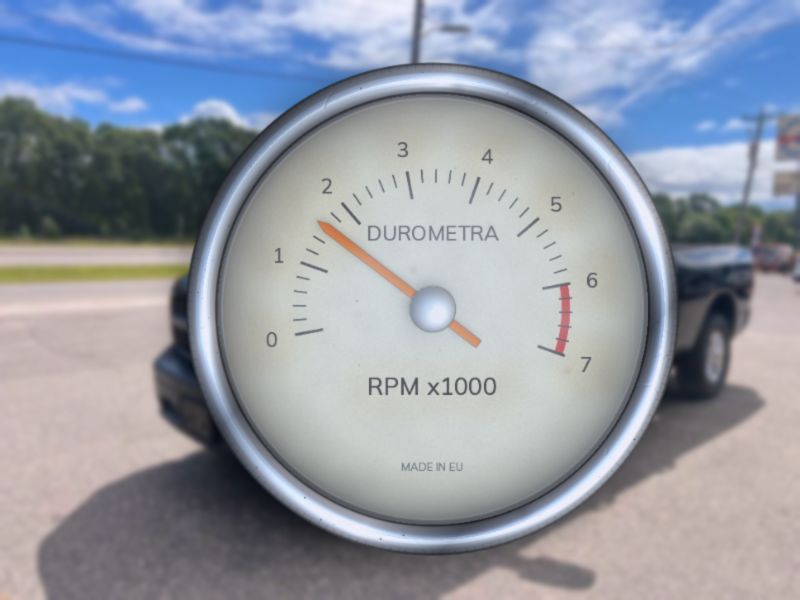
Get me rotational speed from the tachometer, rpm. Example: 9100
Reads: 1600
